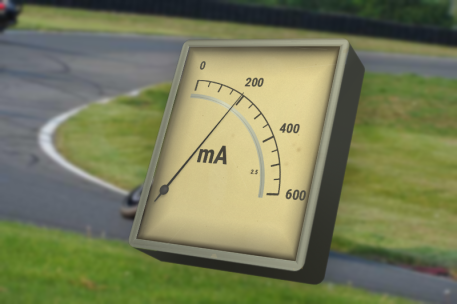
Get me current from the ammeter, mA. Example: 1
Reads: 200
